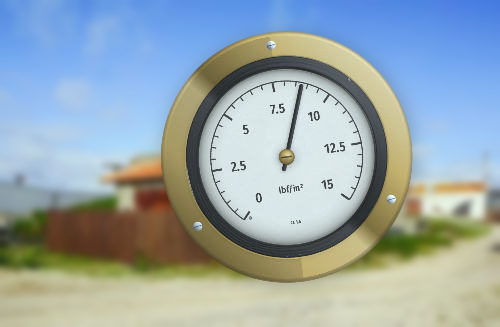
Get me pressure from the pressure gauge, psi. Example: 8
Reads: 8.75
